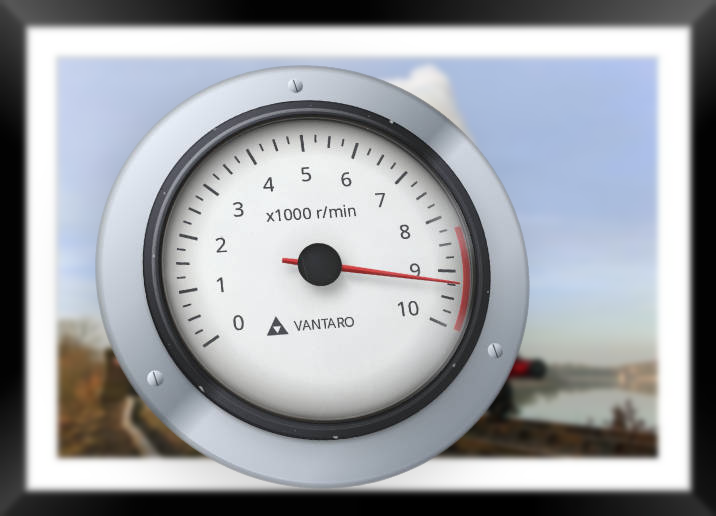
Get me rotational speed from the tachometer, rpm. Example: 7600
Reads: 9250
